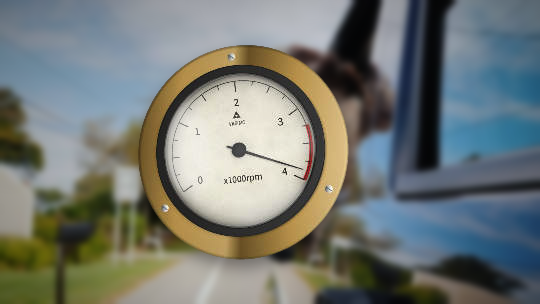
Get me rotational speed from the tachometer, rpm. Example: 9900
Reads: 3875
